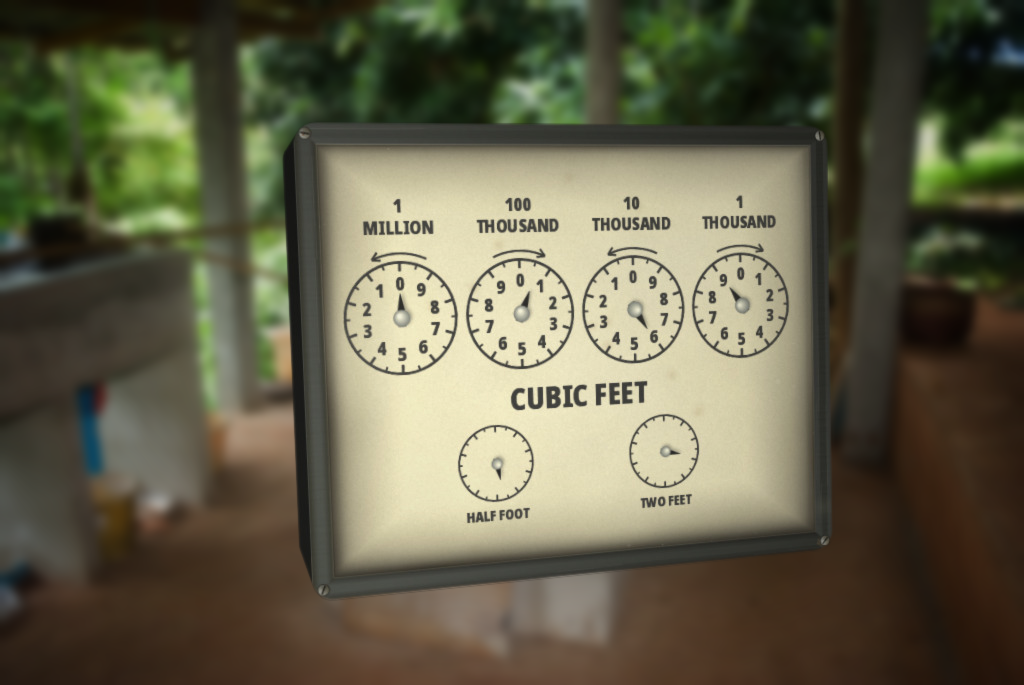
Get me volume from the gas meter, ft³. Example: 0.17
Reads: 5900
